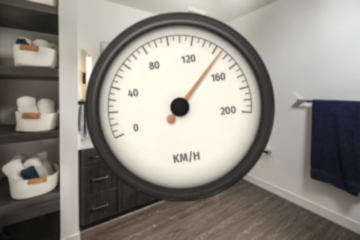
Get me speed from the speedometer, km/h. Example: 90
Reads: 145
